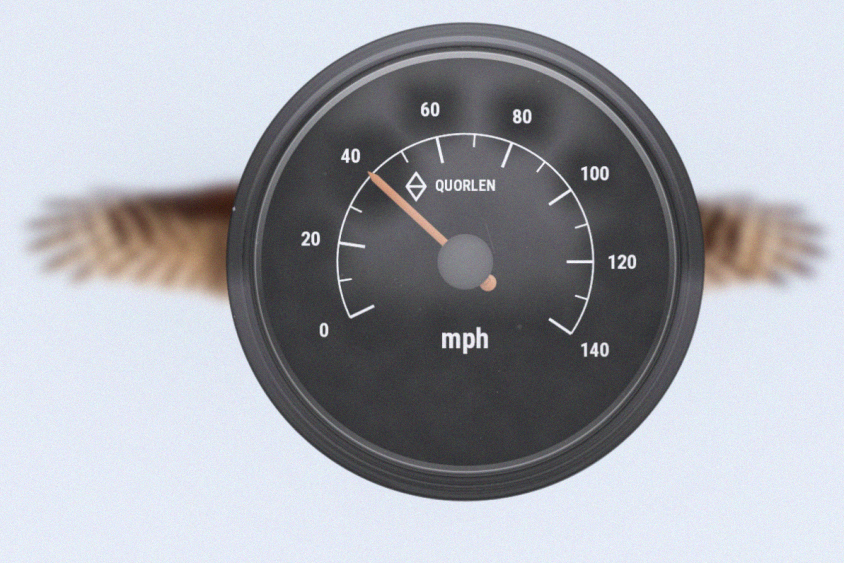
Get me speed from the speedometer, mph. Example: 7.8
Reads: 40
